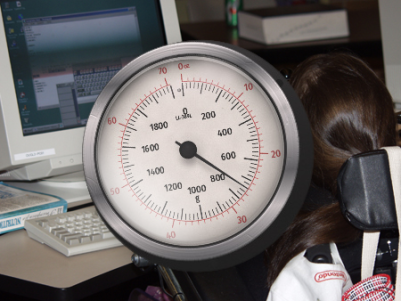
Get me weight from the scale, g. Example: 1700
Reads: 740
